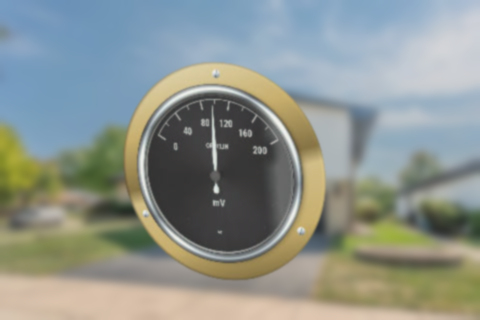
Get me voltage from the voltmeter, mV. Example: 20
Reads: 100
